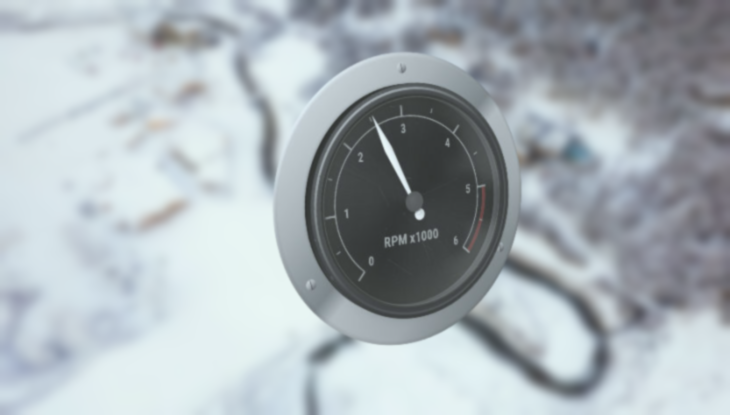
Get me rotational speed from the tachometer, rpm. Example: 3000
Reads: 2500
